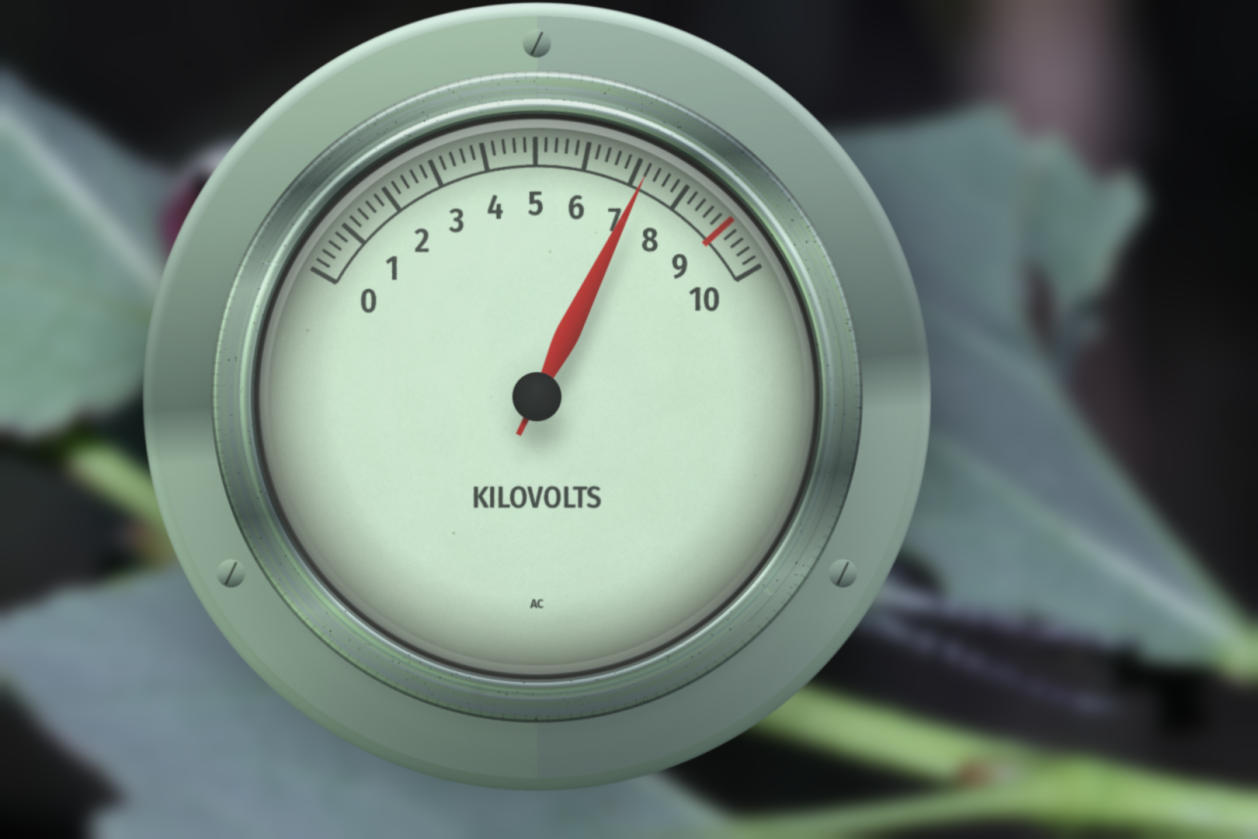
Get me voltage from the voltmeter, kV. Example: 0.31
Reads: 7.2
